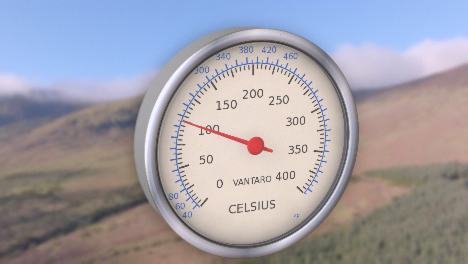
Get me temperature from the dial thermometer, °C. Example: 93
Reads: 100
